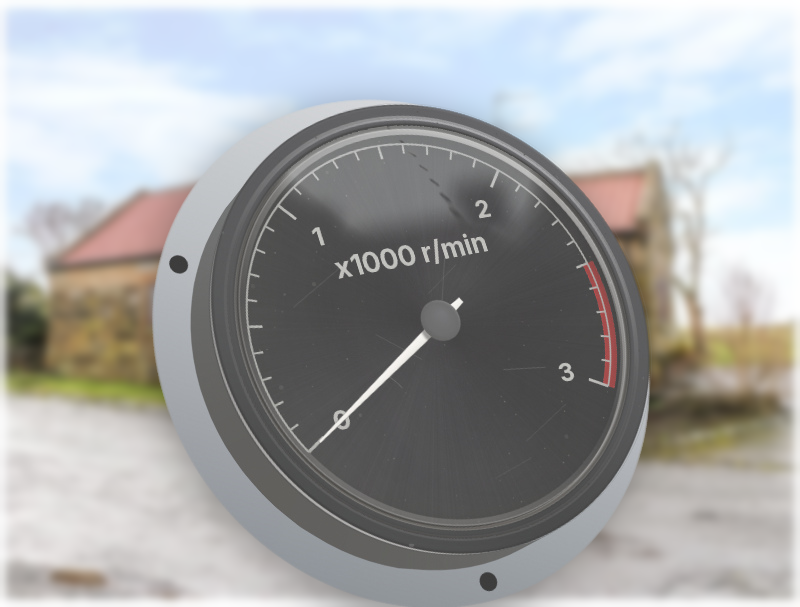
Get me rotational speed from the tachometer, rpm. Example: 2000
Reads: 0
